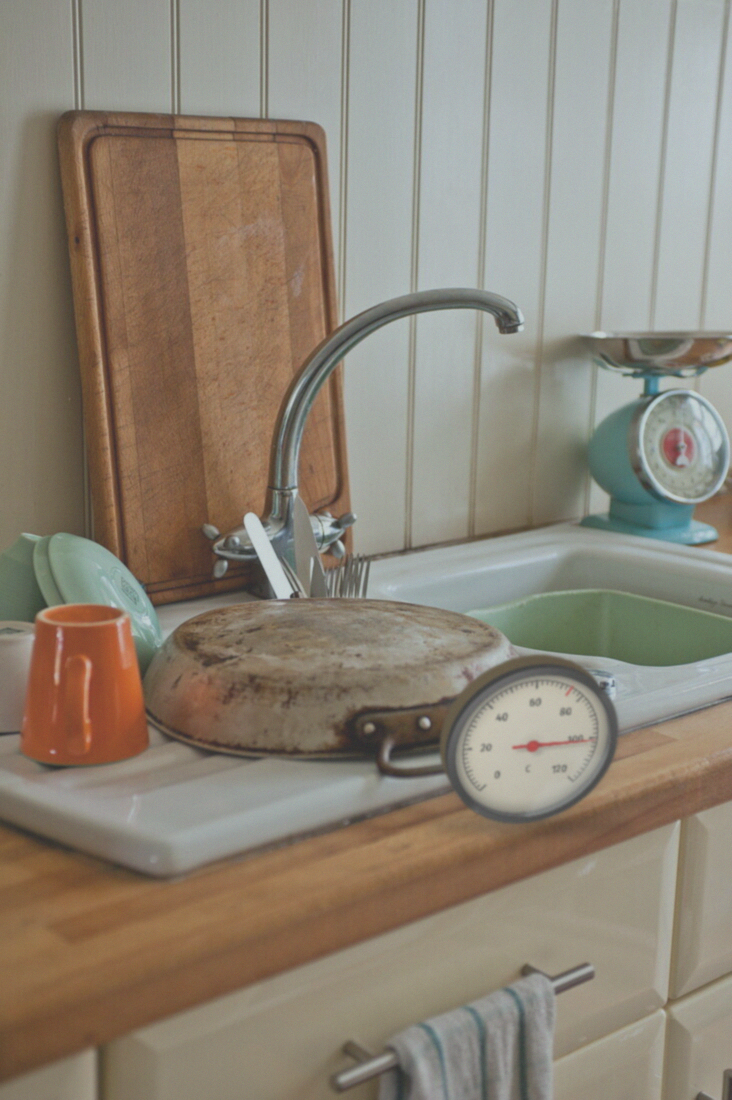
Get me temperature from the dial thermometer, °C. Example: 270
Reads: 100
